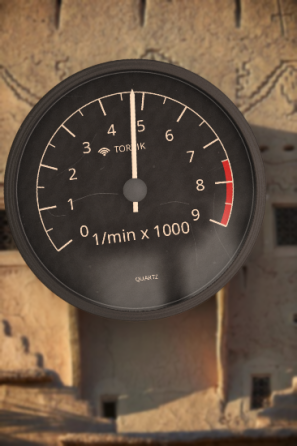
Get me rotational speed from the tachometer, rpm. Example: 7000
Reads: 4750
